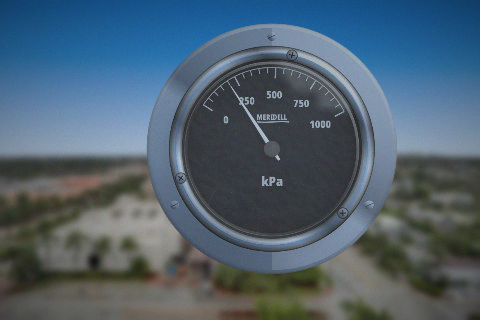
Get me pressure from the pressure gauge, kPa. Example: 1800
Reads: 200
